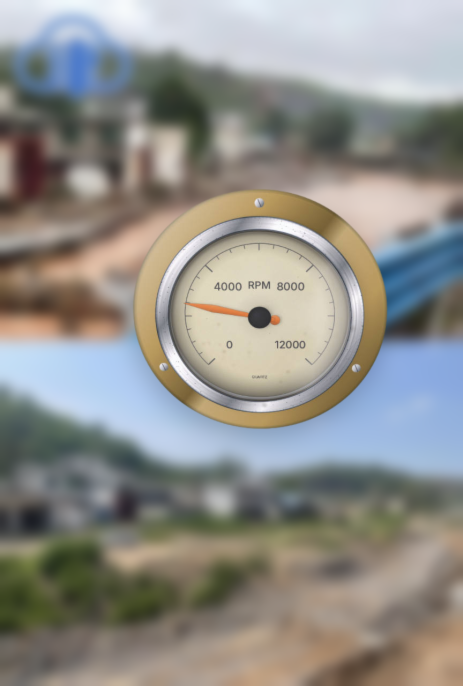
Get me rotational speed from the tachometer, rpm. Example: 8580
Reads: 2500
